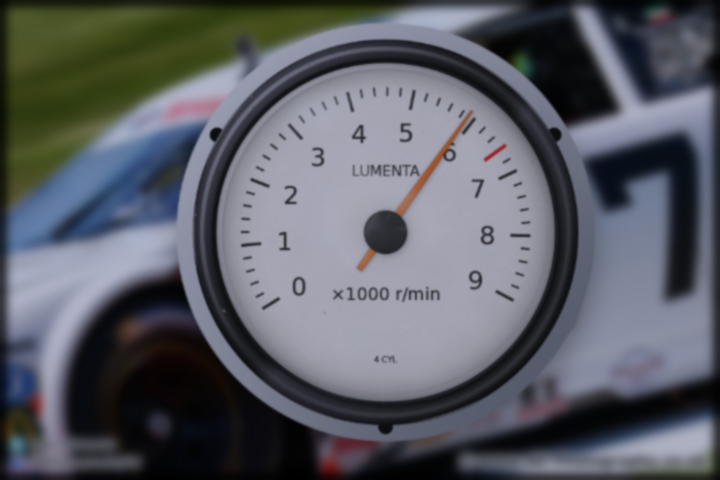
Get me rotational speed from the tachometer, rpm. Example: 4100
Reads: 5900
